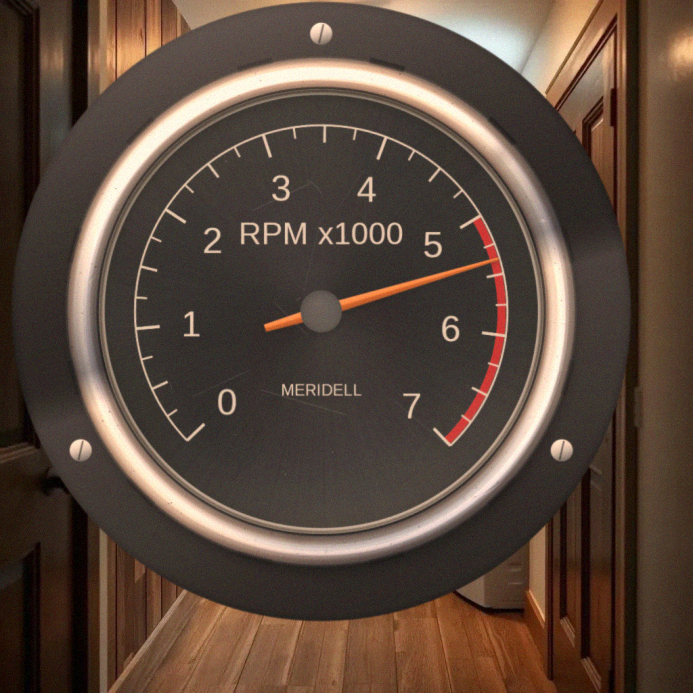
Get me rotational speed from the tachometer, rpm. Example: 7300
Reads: 5375
